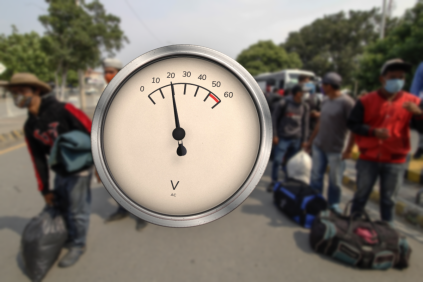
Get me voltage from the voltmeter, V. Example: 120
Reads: 20
